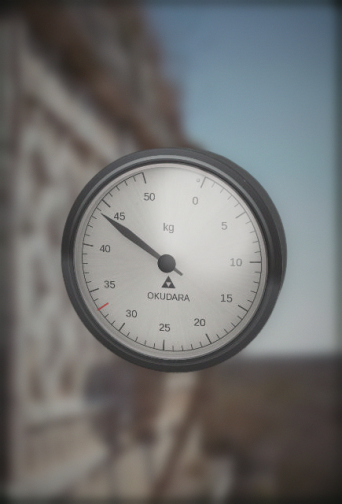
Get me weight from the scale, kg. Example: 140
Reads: 44
